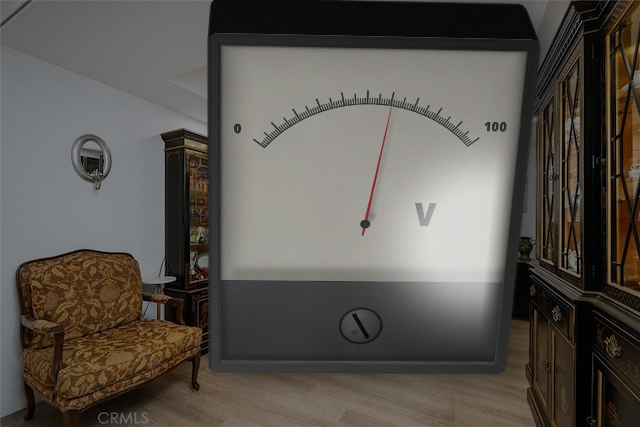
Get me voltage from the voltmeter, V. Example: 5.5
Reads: 60
